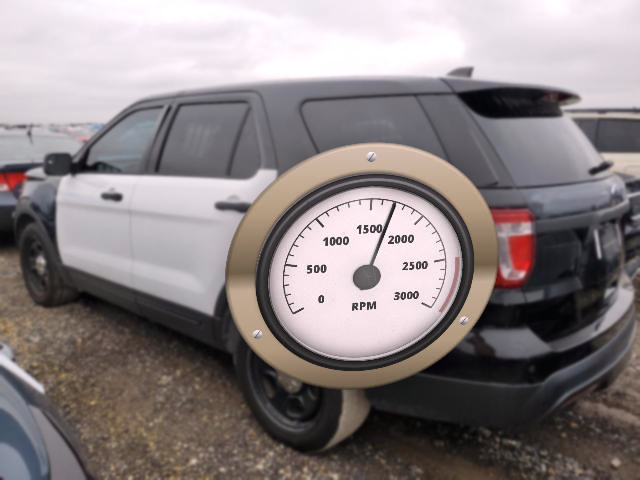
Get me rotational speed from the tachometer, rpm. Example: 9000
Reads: 1700
